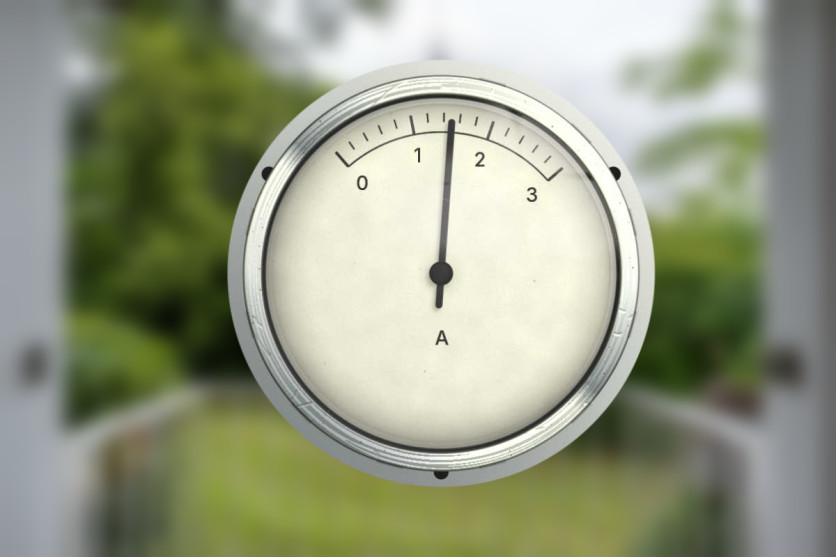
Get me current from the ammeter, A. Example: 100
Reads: 1.5
